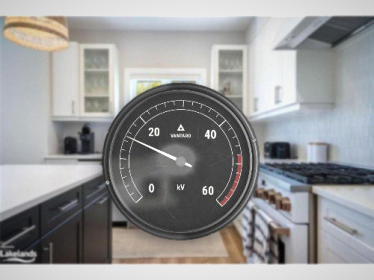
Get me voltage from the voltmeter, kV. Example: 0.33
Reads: 15
